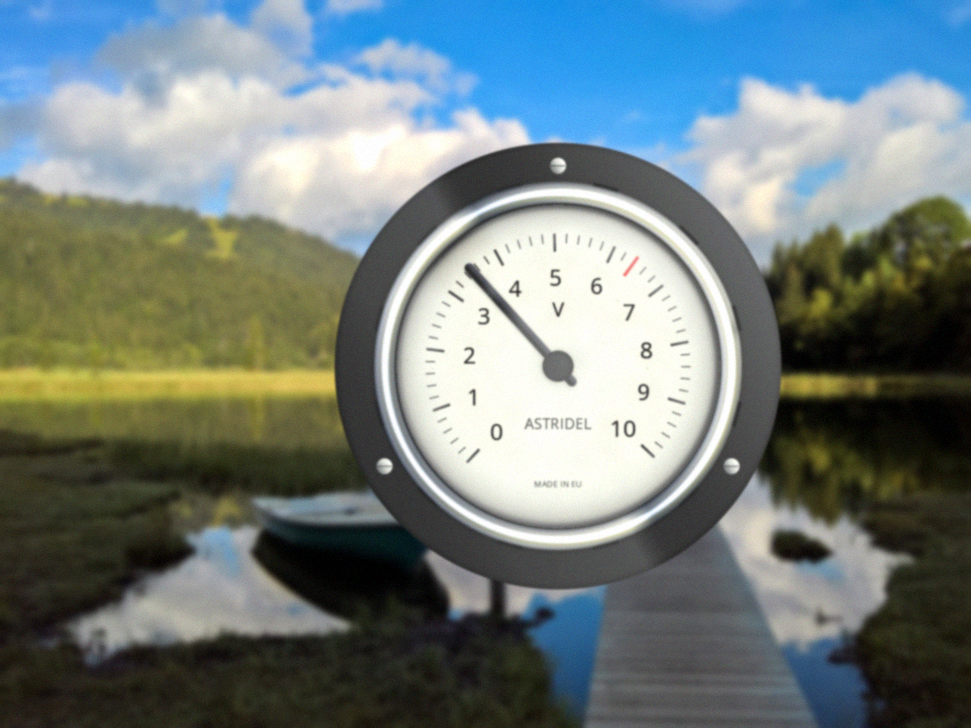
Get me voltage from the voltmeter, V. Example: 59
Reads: 3.5
